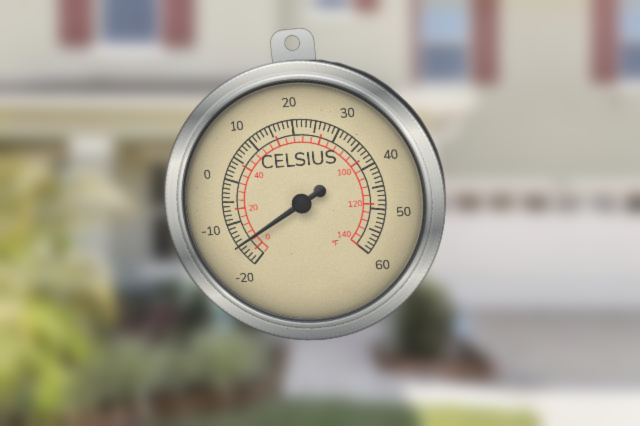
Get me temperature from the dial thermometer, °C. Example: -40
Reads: -15
